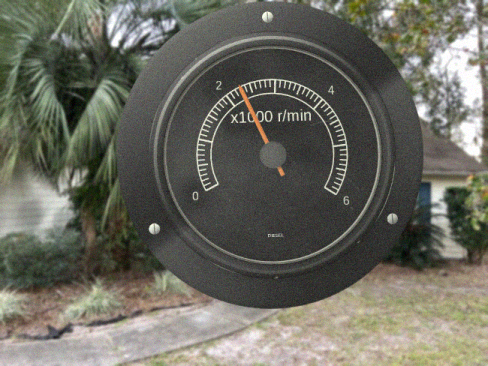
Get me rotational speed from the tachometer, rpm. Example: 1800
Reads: 2300
